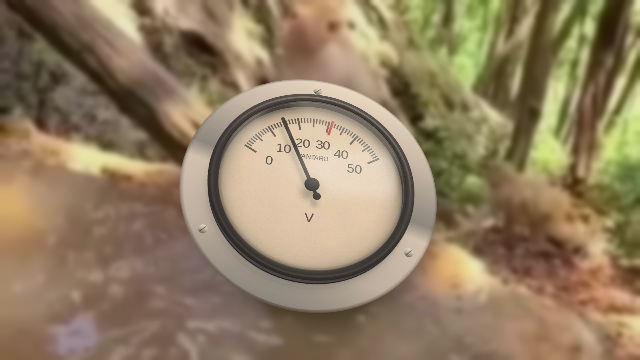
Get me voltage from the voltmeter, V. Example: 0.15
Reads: 15
